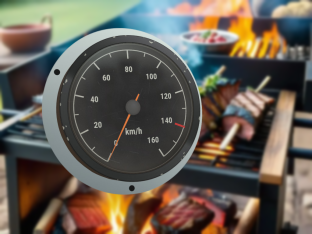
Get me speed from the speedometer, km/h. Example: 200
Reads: 0
